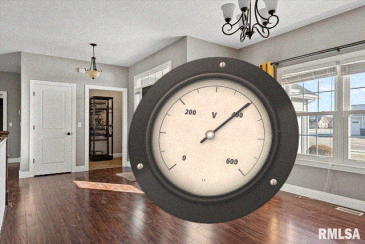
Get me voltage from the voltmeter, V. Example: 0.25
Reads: 400
